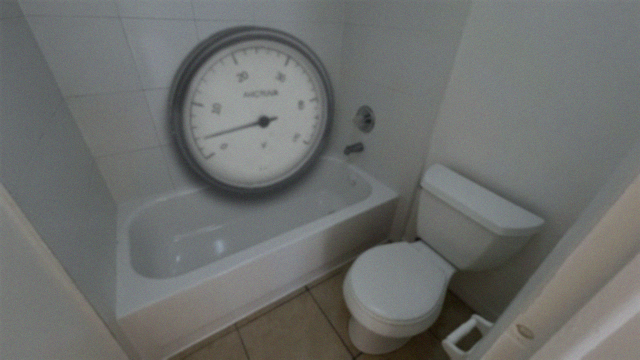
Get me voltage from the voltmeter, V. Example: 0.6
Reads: 4
